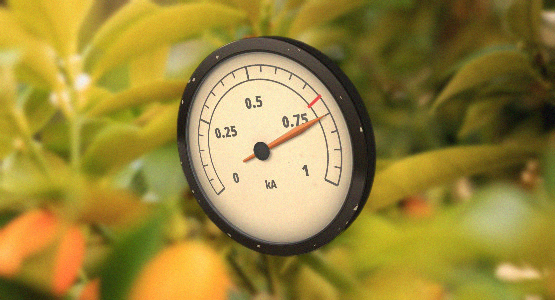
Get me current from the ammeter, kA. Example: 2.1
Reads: 0.8
